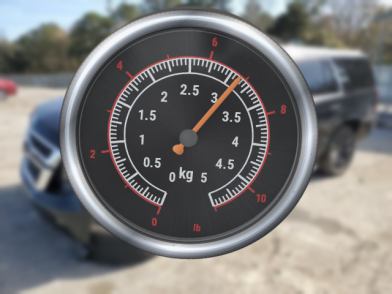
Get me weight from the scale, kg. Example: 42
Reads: 3.1
